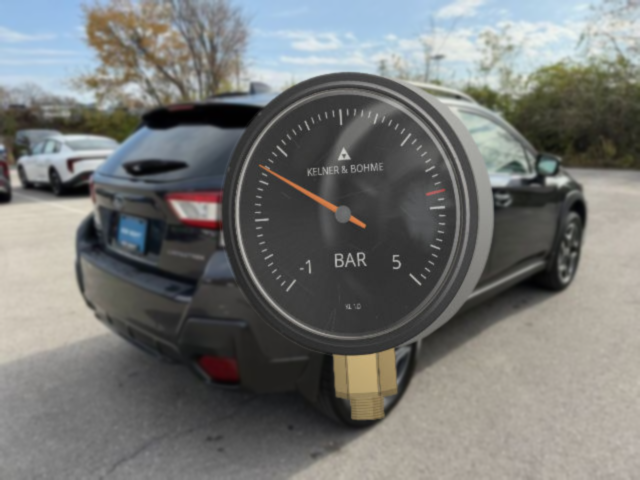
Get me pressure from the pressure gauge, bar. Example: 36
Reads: 0.7
